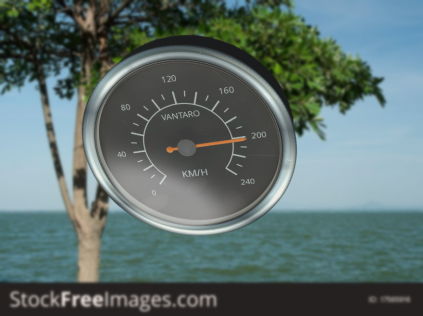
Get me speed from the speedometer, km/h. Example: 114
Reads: 200
